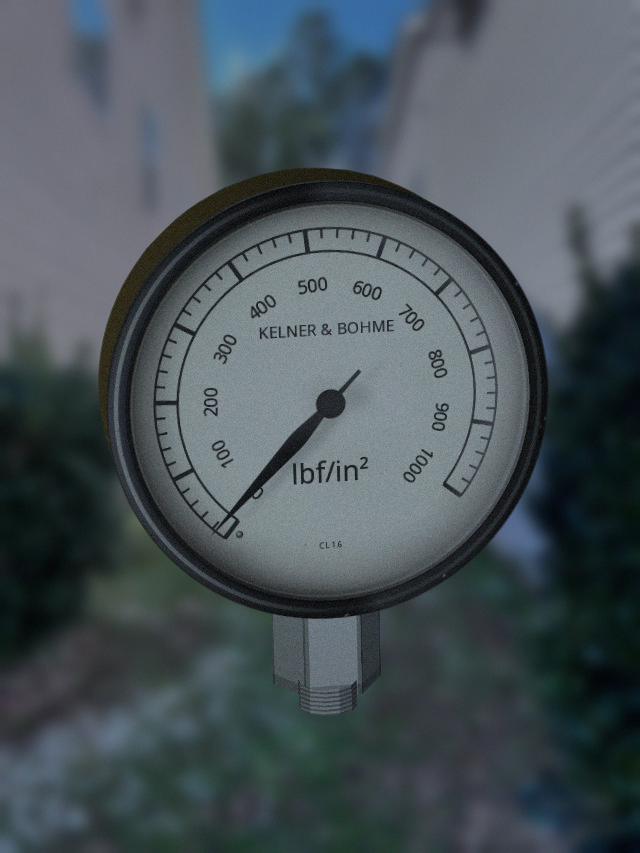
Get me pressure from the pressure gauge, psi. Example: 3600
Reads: 20
